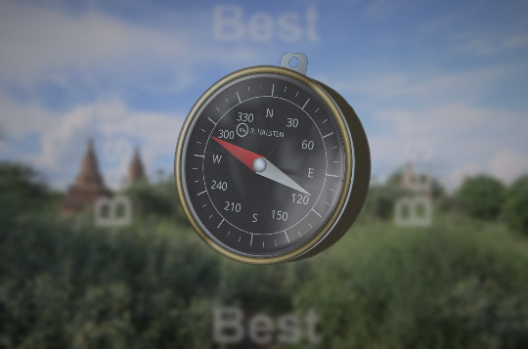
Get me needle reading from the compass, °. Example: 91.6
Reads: 290
